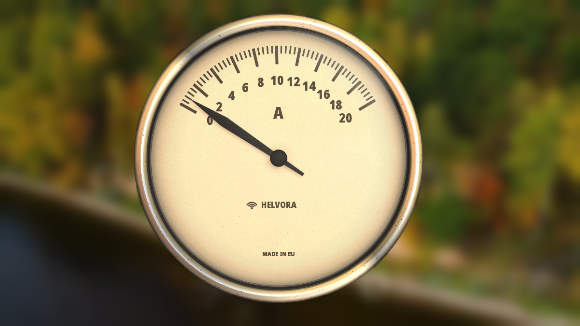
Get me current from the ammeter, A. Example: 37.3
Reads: 0.8
